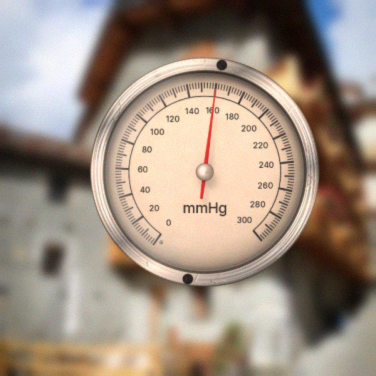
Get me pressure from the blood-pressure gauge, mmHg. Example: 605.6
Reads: 160
